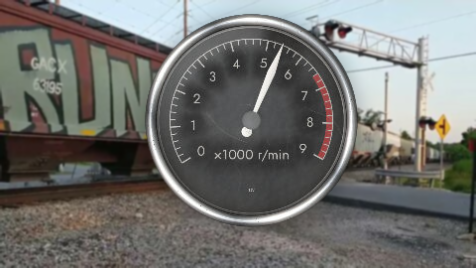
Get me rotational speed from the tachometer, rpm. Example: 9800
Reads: 5400
